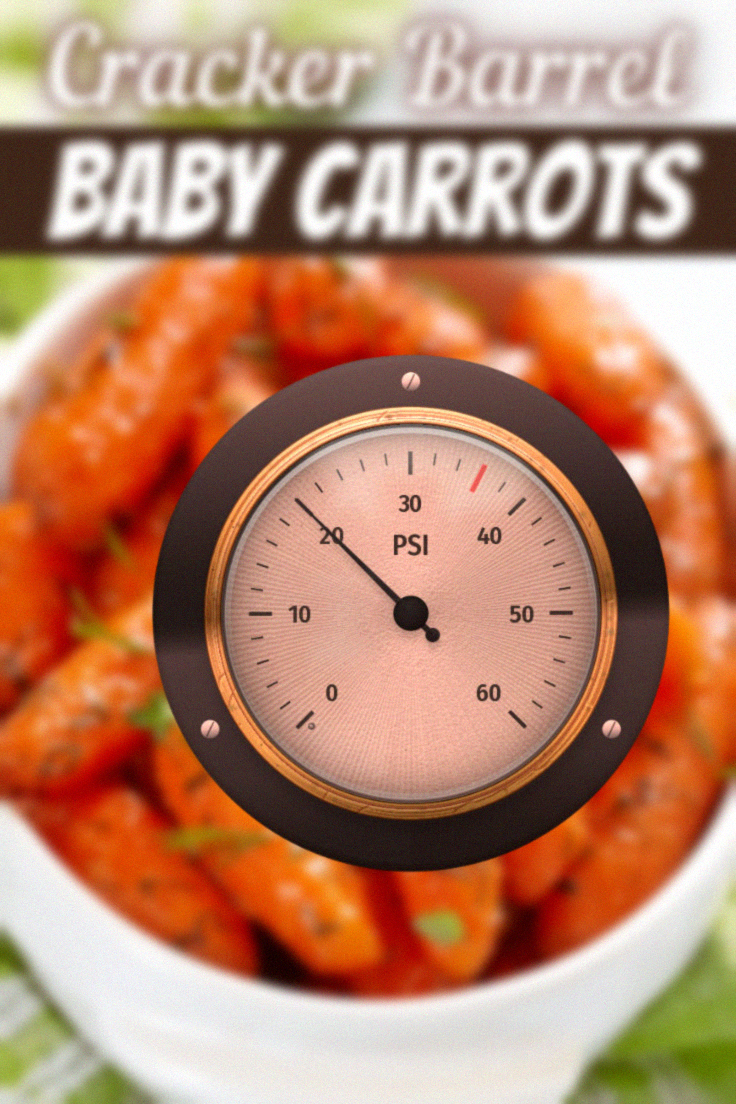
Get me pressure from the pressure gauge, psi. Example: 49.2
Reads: 20
